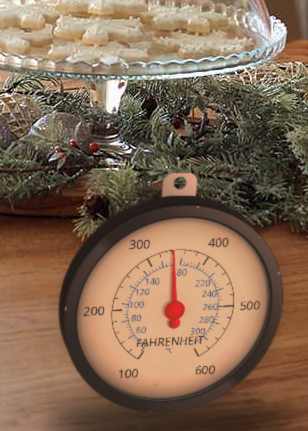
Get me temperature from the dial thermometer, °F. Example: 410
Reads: 340
